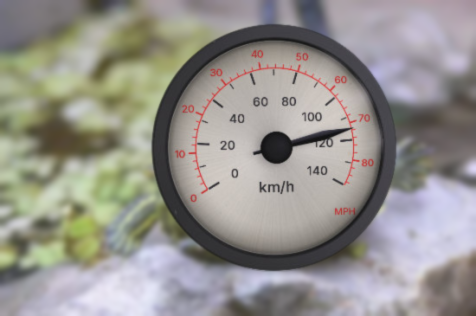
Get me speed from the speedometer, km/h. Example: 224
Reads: 115
